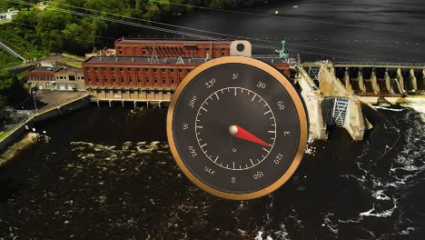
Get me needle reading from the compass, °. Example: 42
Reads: 110
